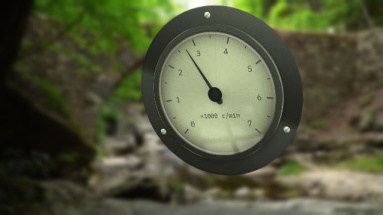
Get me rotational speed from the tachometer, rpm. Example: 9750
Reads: 2750
